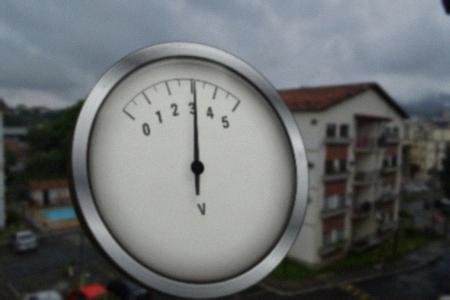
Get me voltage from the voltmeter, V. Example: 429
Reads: 3
